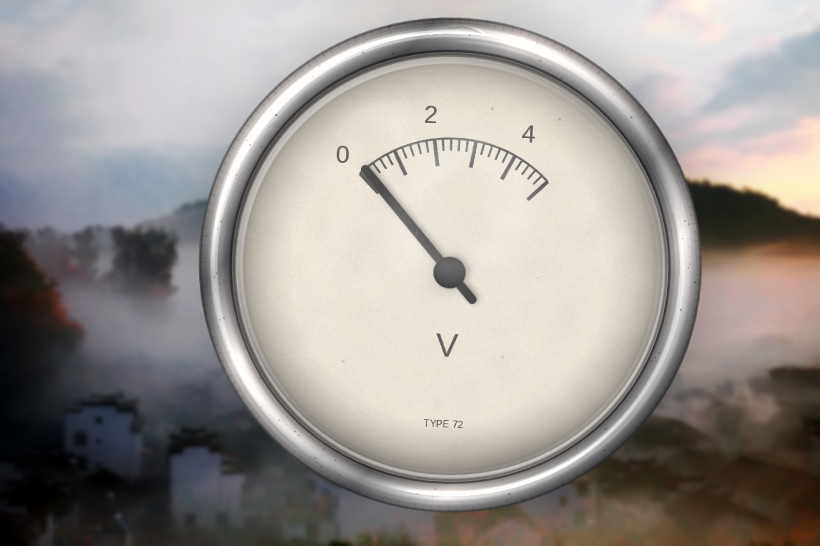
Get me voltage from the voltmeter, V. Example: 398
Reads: 0.2
